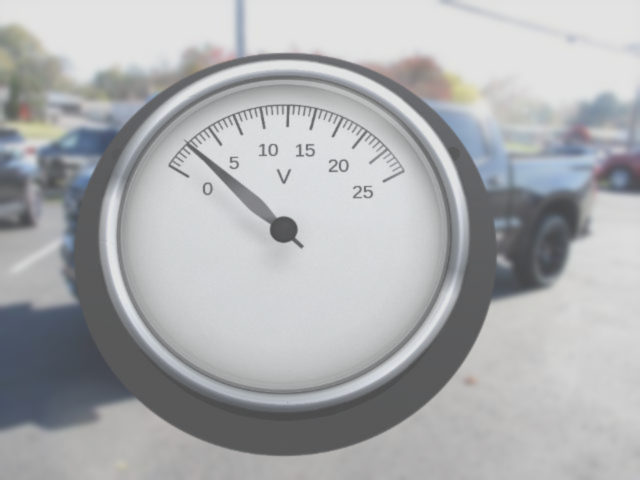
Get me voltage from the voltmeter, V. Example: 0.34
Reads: 2.5
